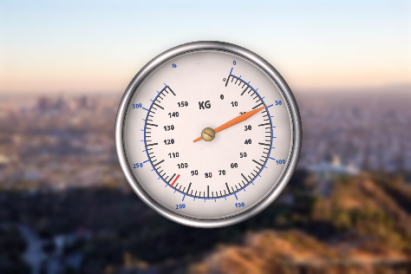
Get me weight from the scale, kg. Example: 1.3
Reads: 22
